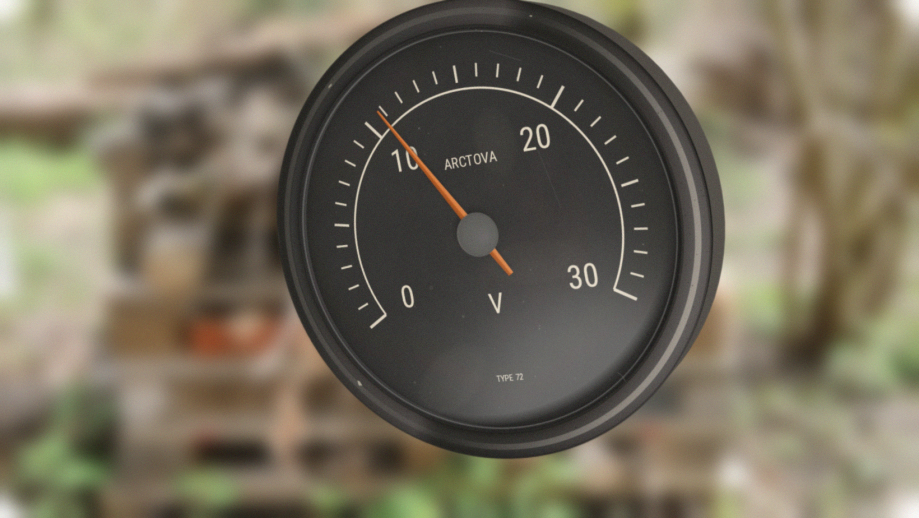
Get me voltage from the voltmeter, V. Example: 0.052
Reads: 11
